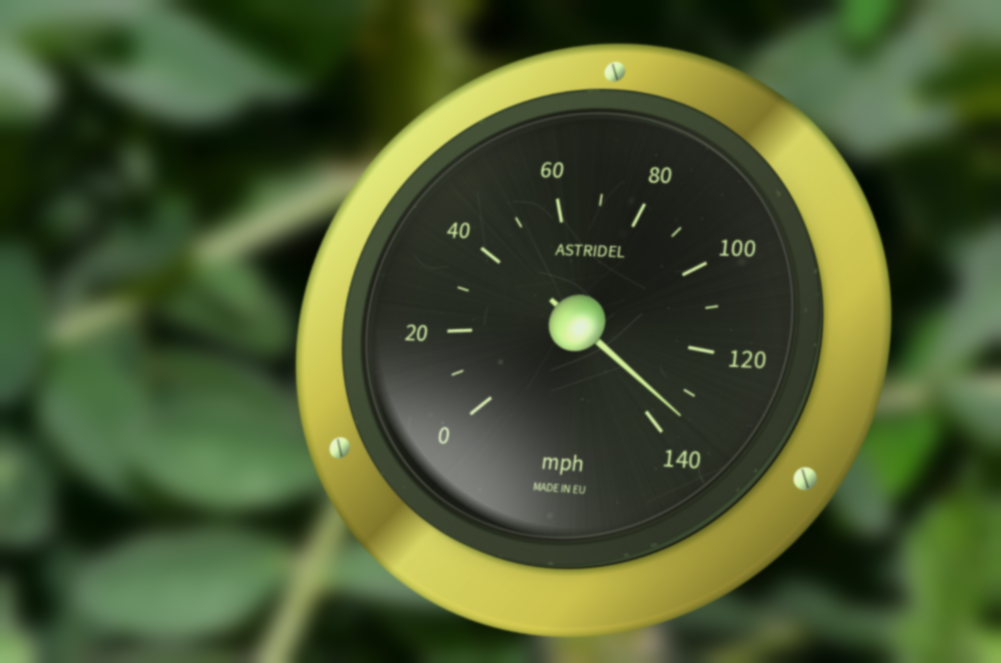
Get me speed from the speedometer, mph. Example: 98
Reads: 135
